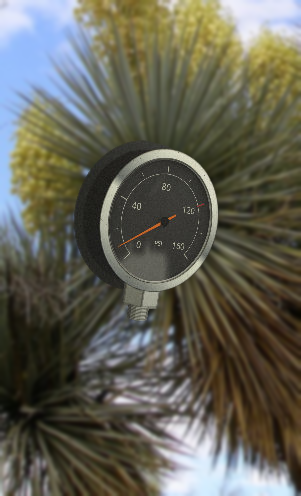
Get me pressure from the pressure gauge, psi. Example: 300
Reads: 10
